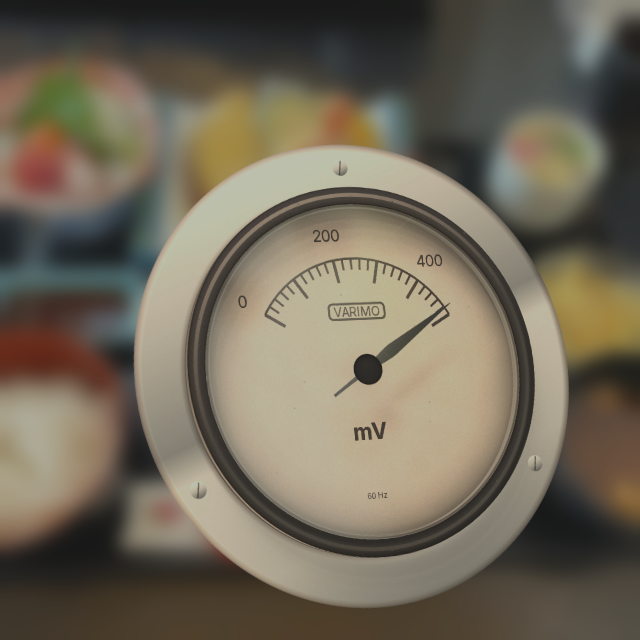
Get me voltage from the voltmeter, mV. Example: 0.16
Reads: 480
